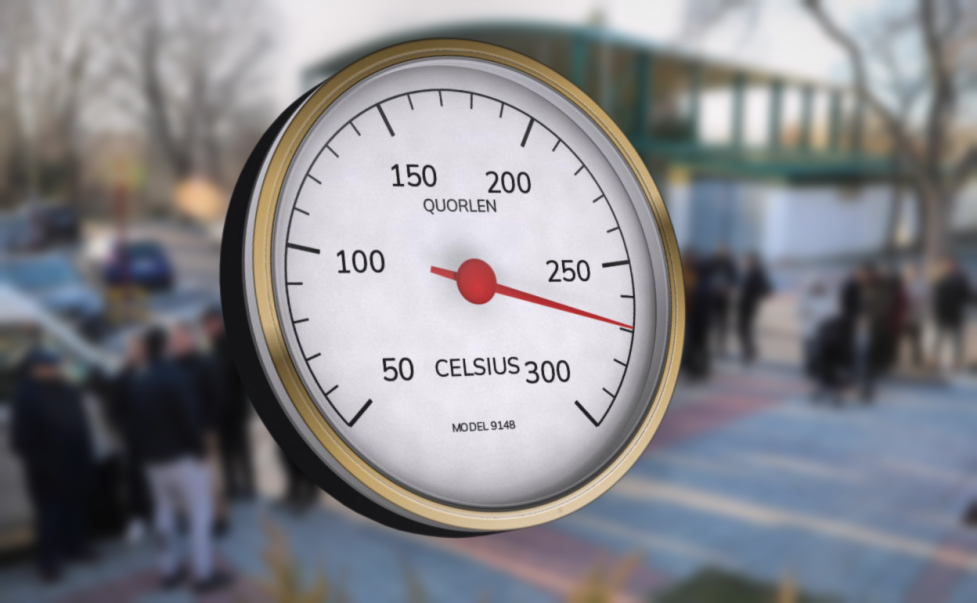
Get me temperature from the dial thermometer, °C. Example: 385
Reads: 270
